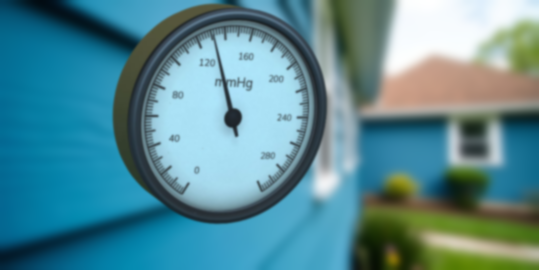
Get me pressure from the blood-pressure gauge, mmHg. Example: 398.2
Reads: 130
